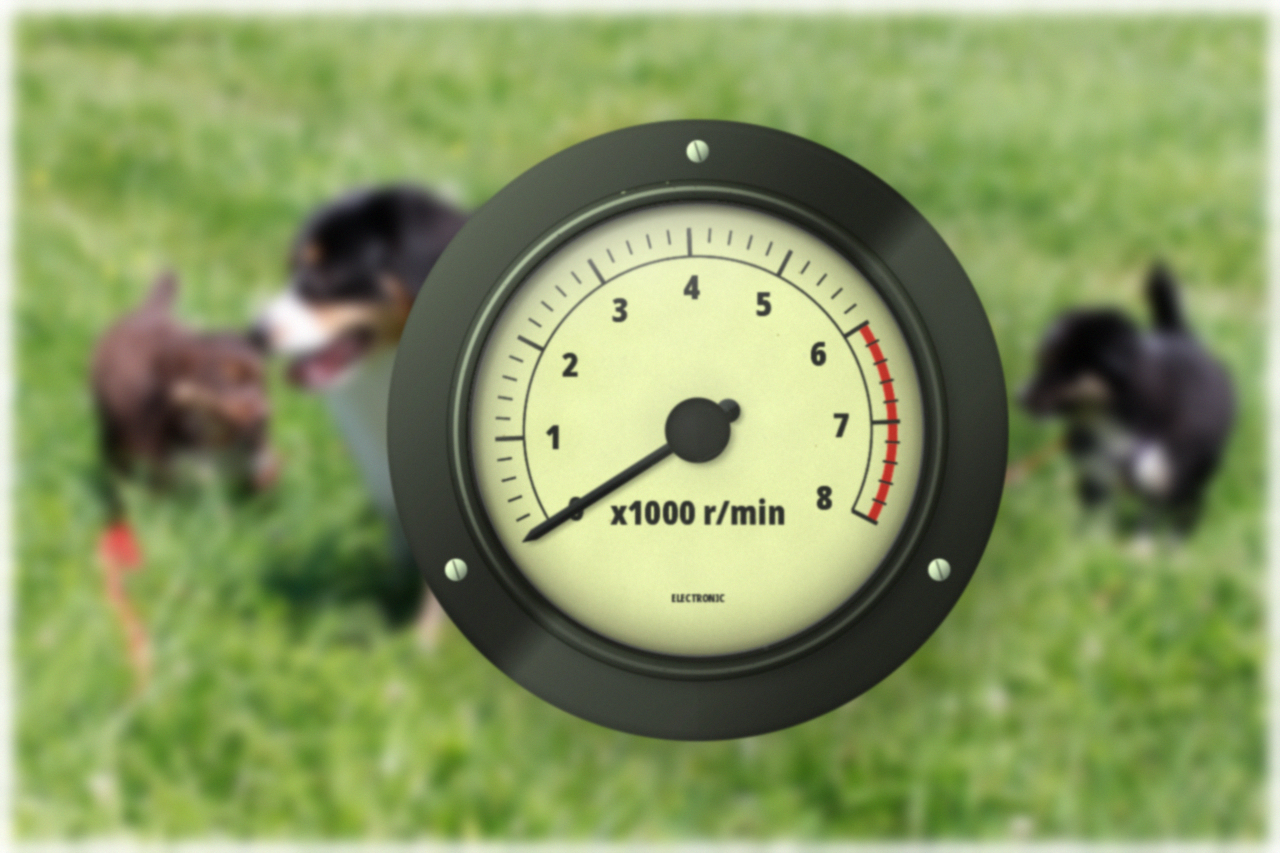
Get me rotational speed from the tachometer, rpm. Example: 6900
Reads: 0
